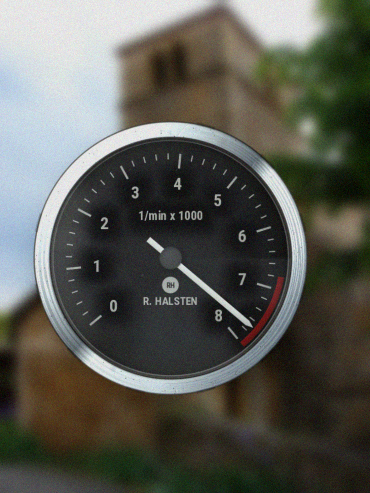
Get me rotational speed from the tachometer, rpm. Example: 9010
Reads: 7700
